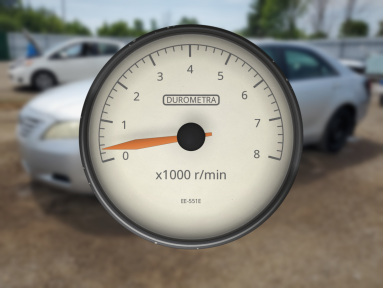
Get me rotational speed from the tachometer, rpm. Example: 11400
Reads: 300
